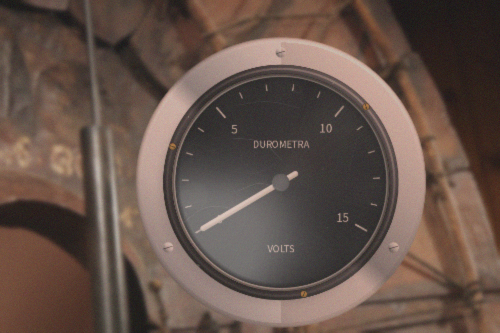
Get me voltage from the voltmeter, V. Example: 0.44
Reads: 0
